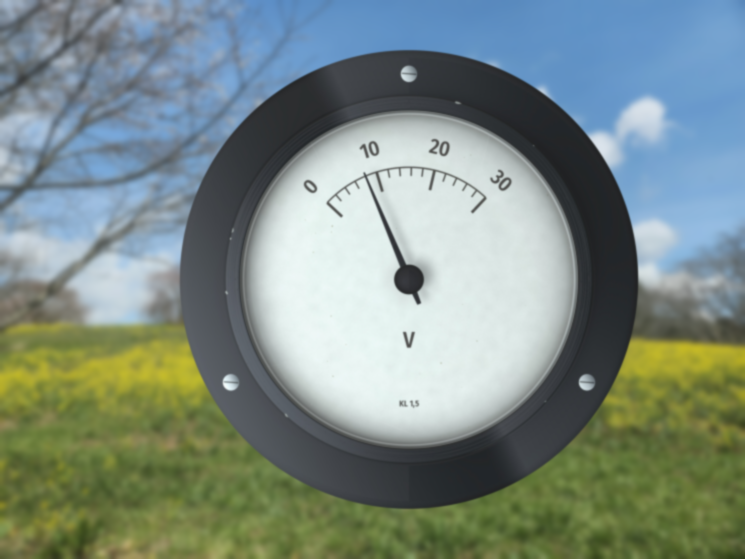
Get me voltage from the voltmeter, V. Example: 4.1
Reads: 8
